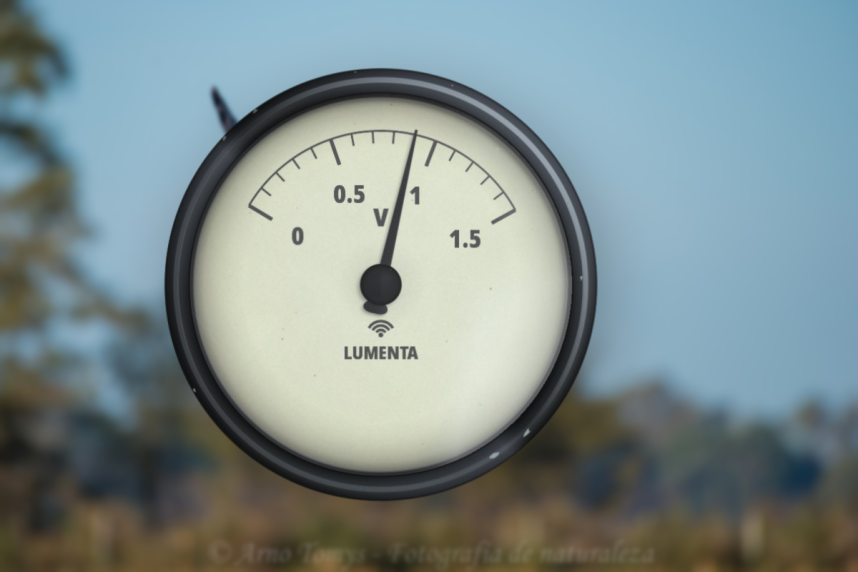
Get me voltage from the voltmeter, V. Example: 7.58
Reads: 0.9
